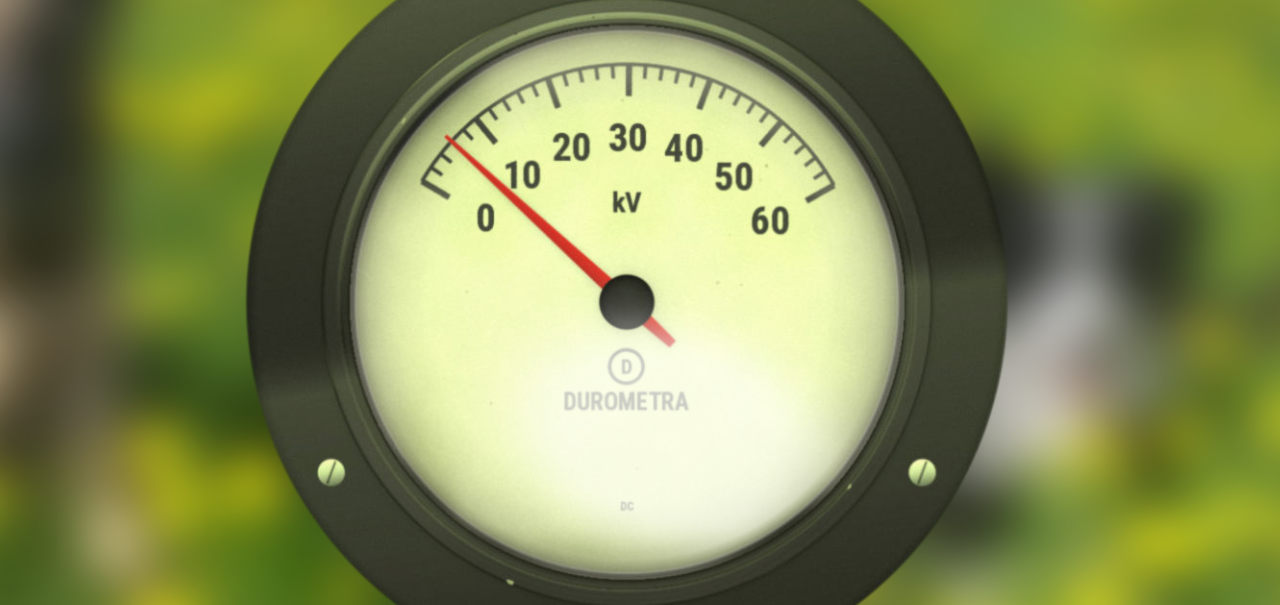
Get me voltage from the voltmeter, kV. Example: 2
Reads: 6
